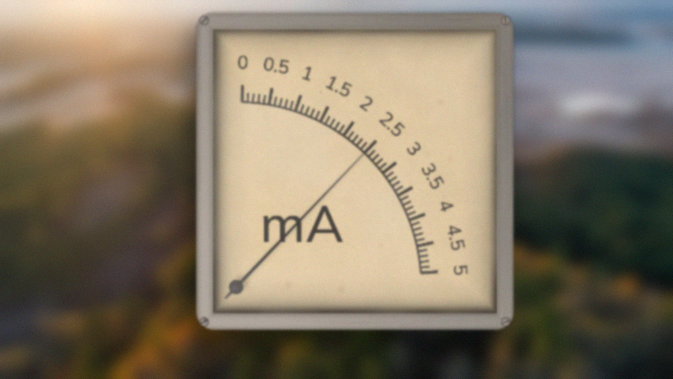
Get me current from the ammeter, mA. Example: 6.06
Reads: 2.5
